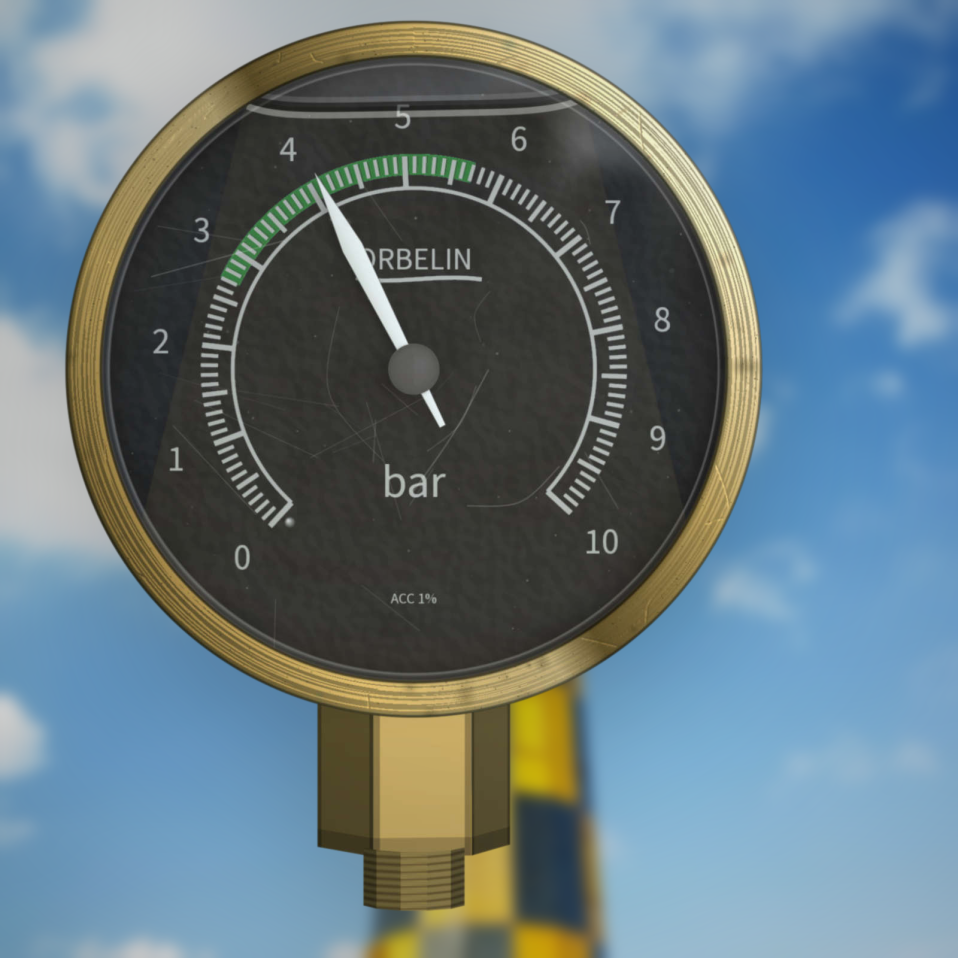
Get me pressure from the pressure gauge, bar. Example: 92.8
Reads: 4.1
